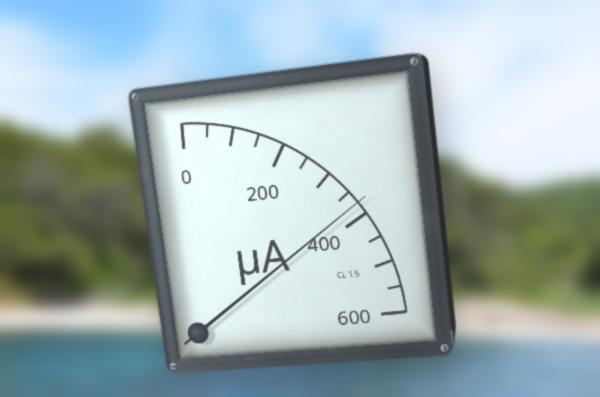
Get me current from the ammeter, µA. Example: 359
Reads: 375
